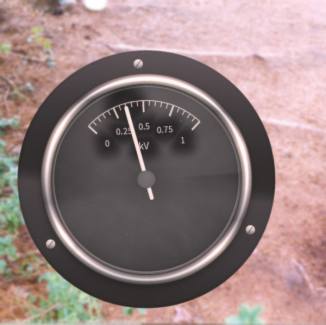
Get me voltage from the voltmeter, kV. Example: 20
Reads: 0.35
